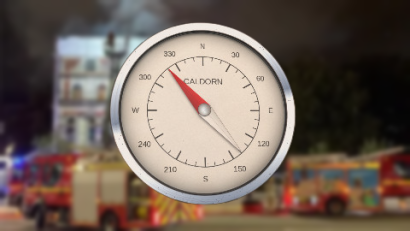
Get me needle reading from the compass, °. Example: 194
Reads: 320
